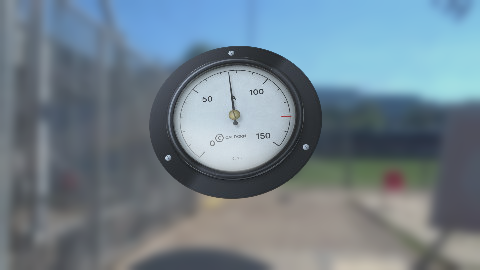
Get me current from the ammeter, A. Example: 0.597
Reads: 75
